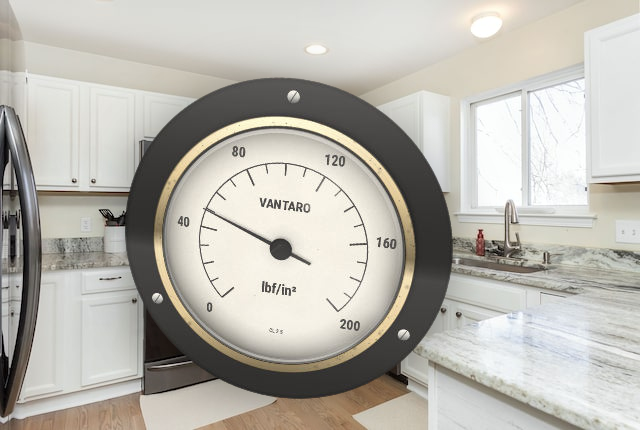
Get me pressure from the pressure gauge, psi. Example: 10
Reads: 50
